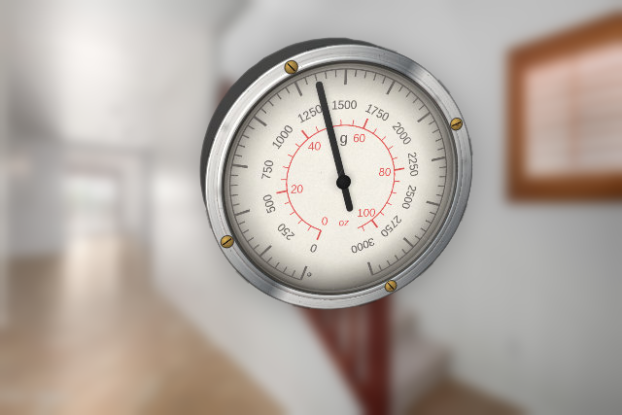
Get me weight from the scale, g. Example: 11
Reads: 1350
